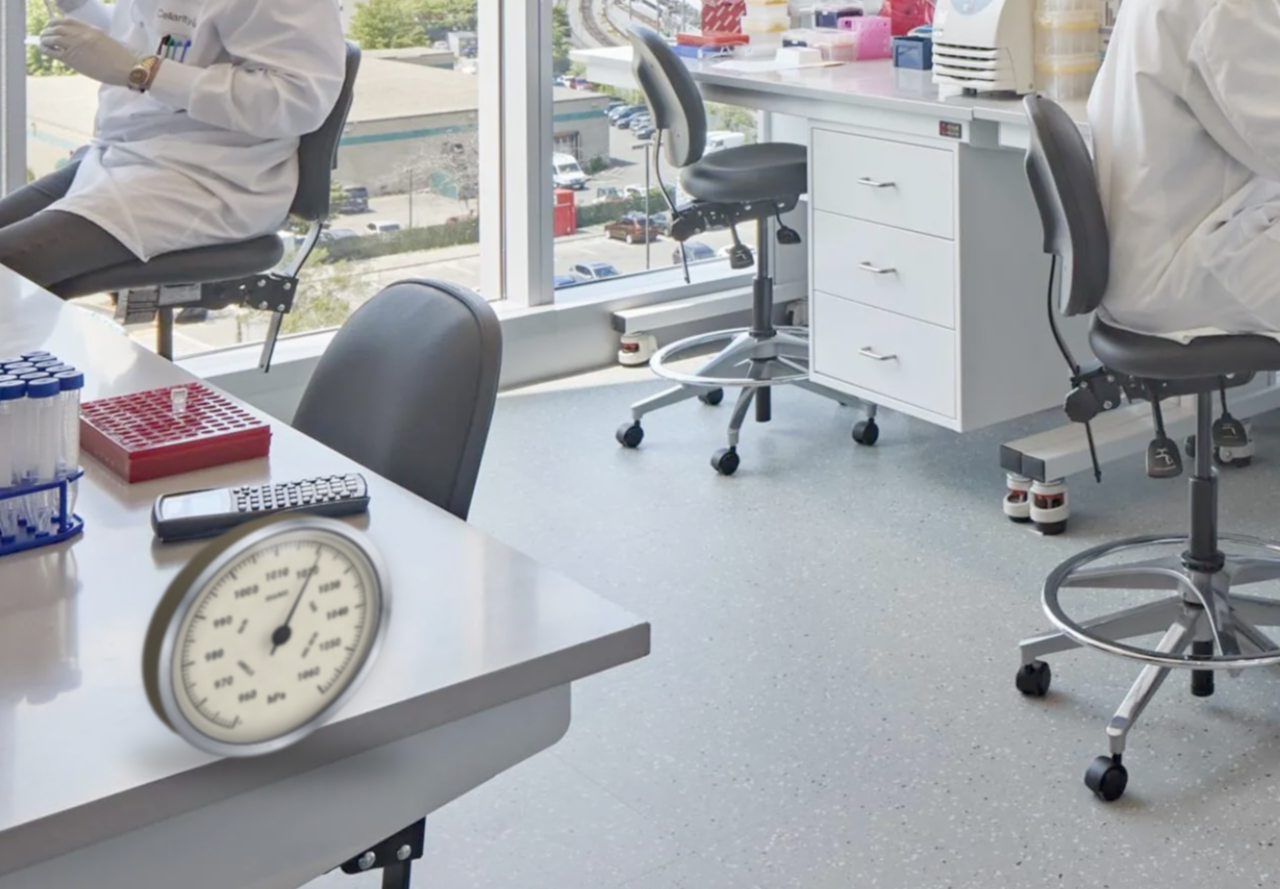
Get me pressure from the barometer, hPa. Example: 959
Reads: 1020
